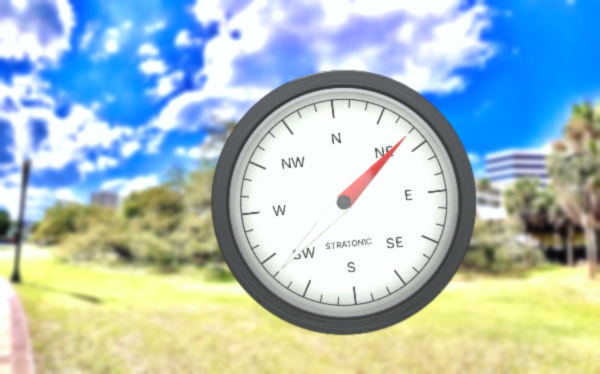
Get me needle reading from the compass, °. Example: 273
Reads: 50
